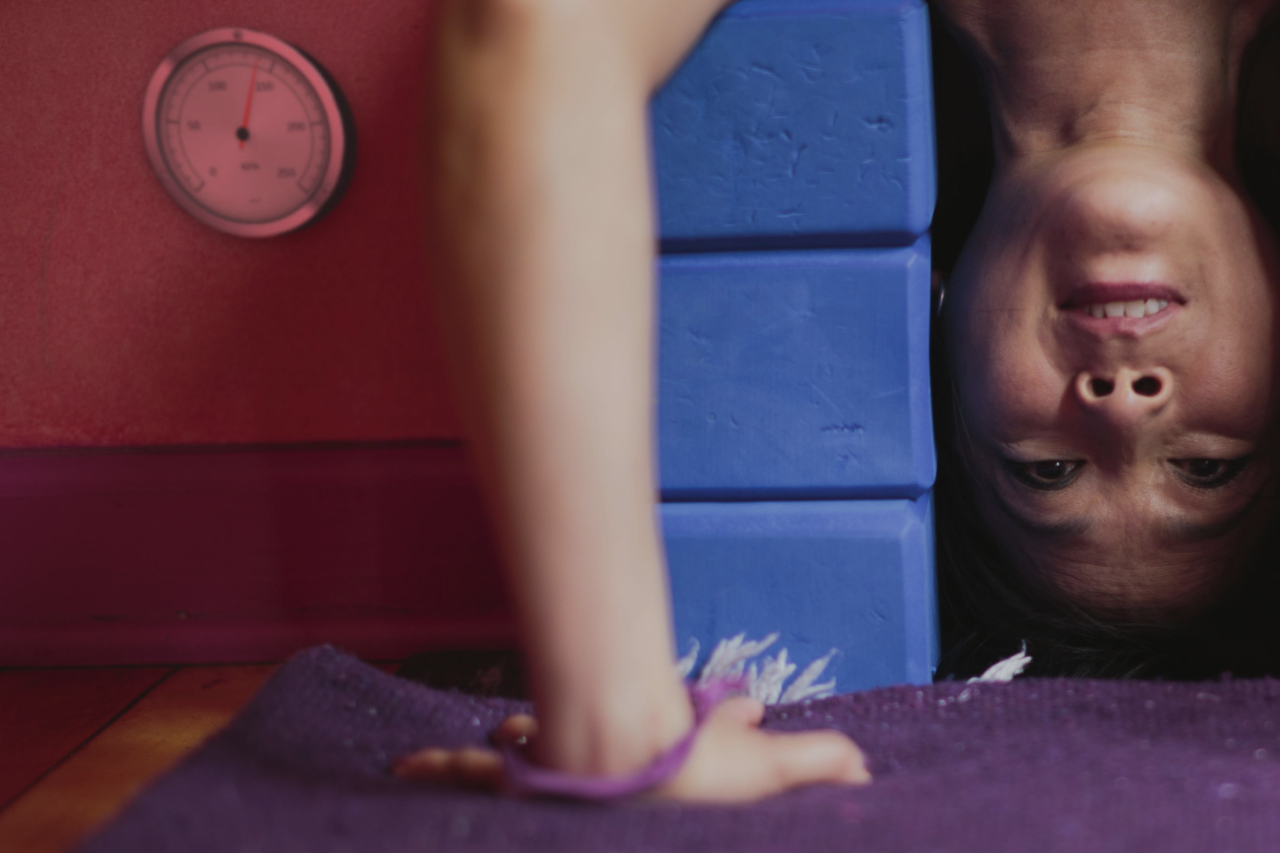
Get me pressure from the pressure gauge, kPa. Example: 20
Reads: 140
